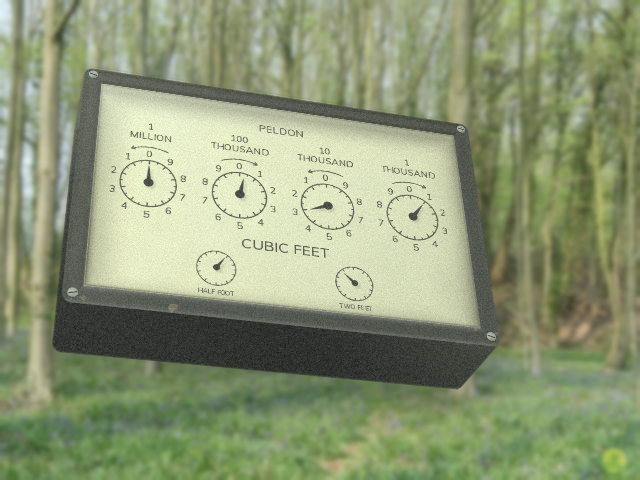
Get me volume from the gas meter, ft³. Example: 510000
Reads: 3100
